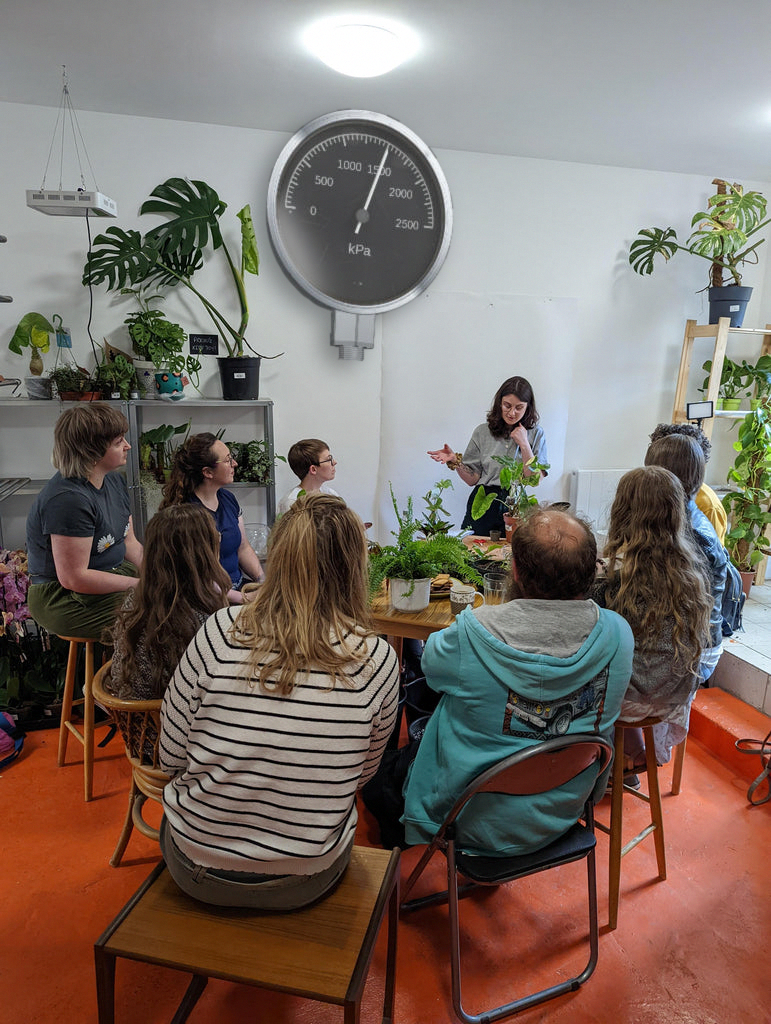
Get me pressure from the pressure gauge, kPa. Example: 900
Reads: 1500
